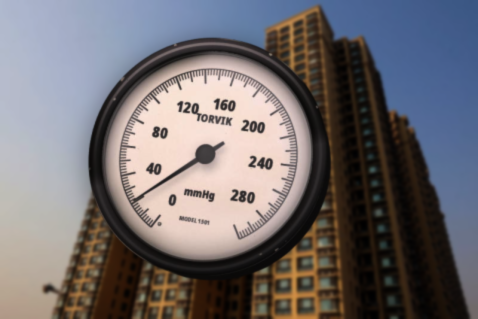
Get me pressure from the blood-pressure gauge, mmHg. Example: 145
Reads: 20
